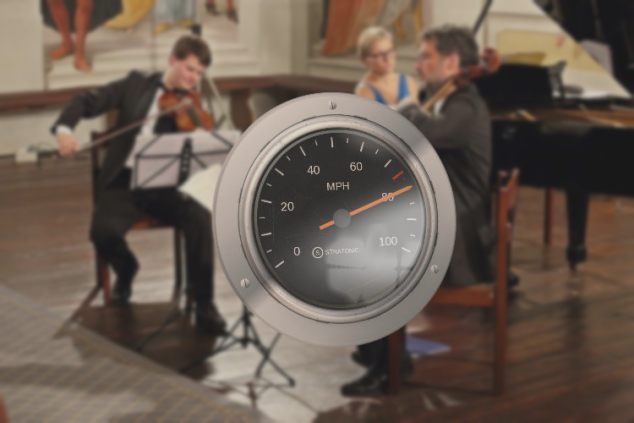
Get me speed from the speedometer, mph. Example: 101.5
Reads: 80
